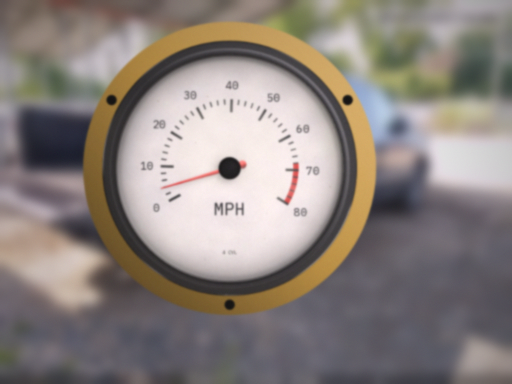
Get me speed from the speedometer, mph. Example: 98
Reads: 4
